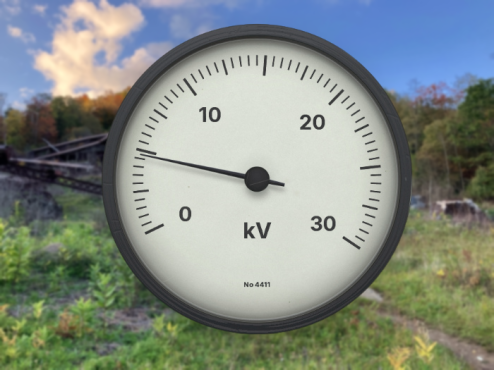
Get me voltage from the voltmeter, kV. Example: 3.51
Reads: 4.75
